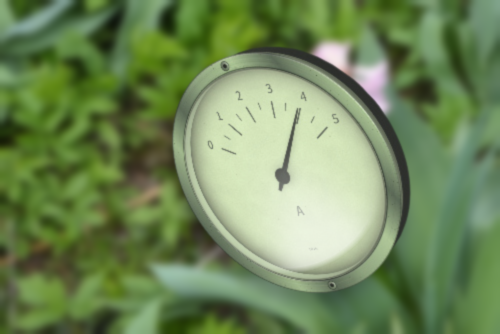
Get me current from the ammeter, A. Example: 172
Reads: 4
